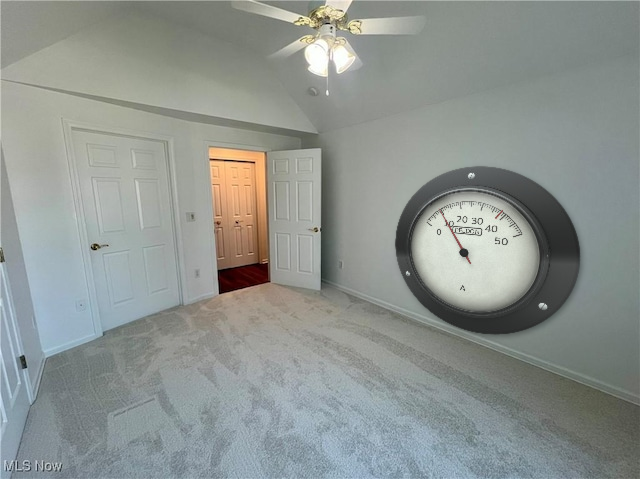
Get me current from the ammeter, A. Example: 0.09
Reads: 10
